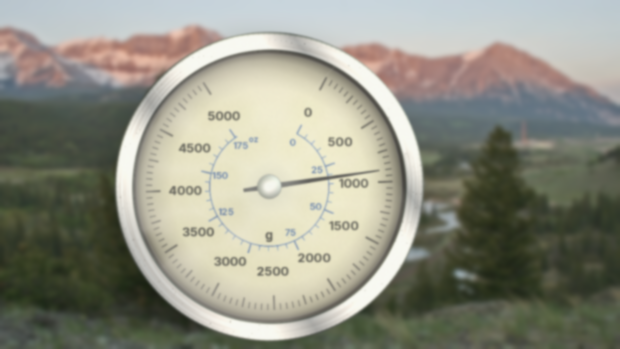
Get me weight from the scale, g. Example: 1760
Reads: 900
